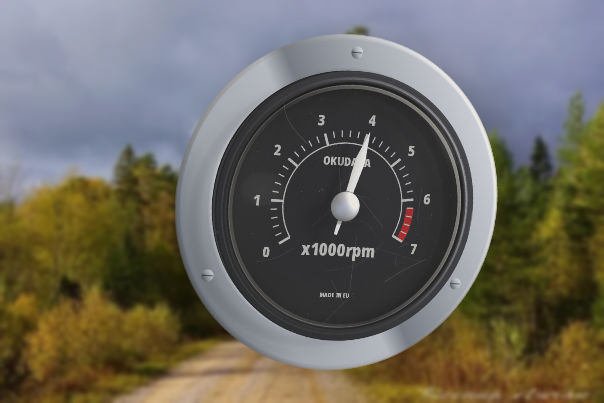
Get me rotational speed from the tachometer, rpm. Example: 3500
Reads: 4000
